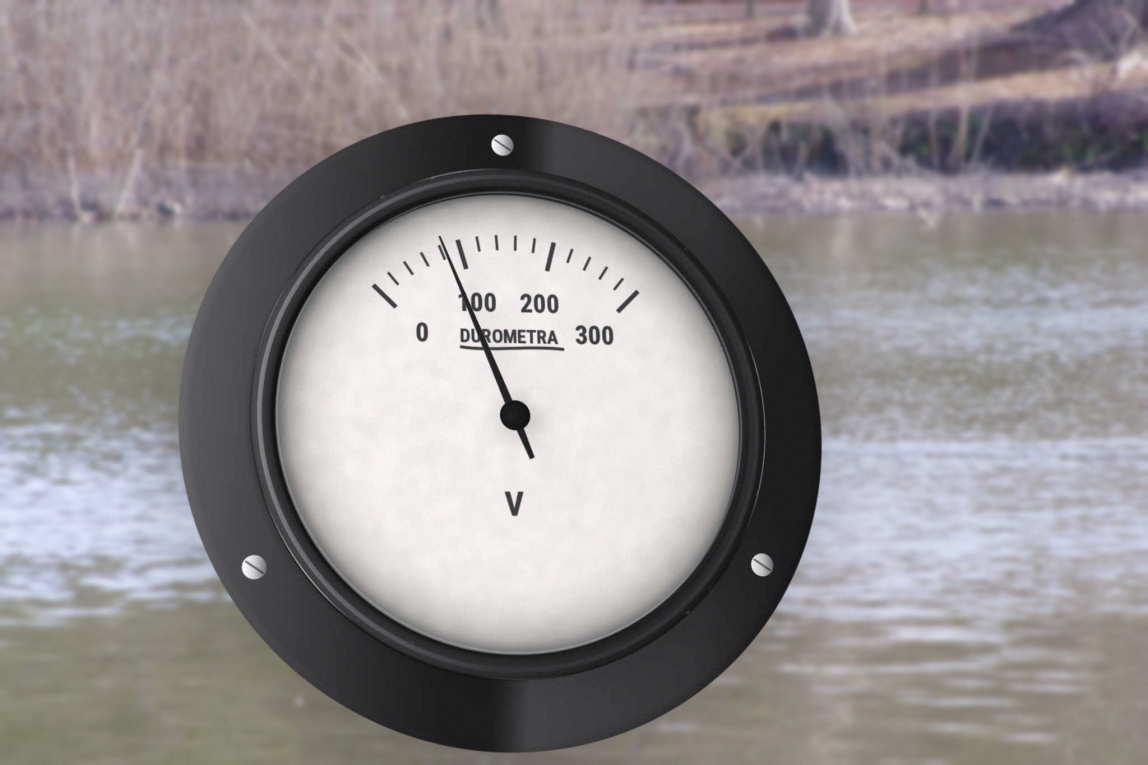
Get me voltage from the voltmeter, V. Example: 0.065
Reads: 80
